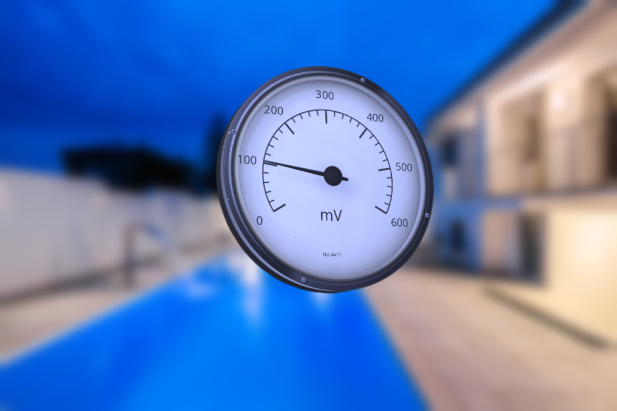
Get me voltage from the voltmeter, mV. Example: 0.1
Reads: 100
